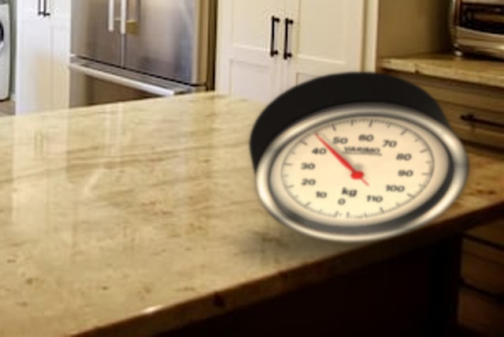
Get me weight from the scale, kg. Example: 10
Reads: 45
